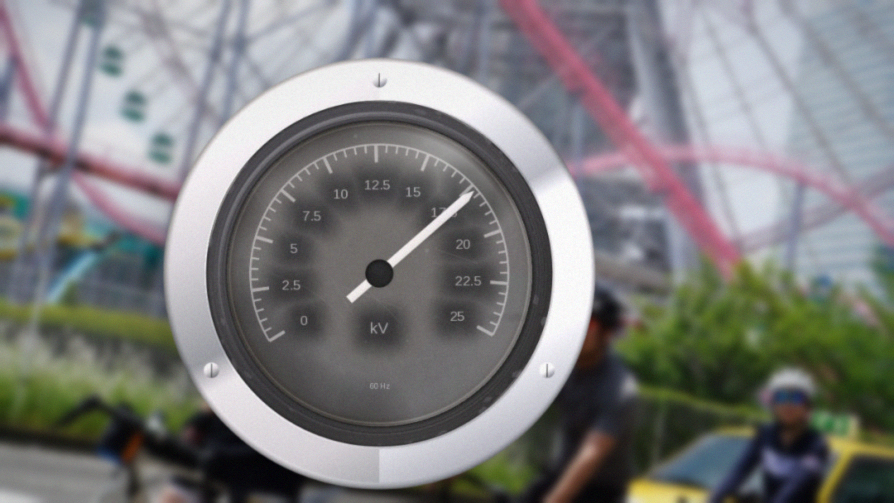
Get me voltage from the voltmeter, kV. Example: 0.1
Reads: 17.75
